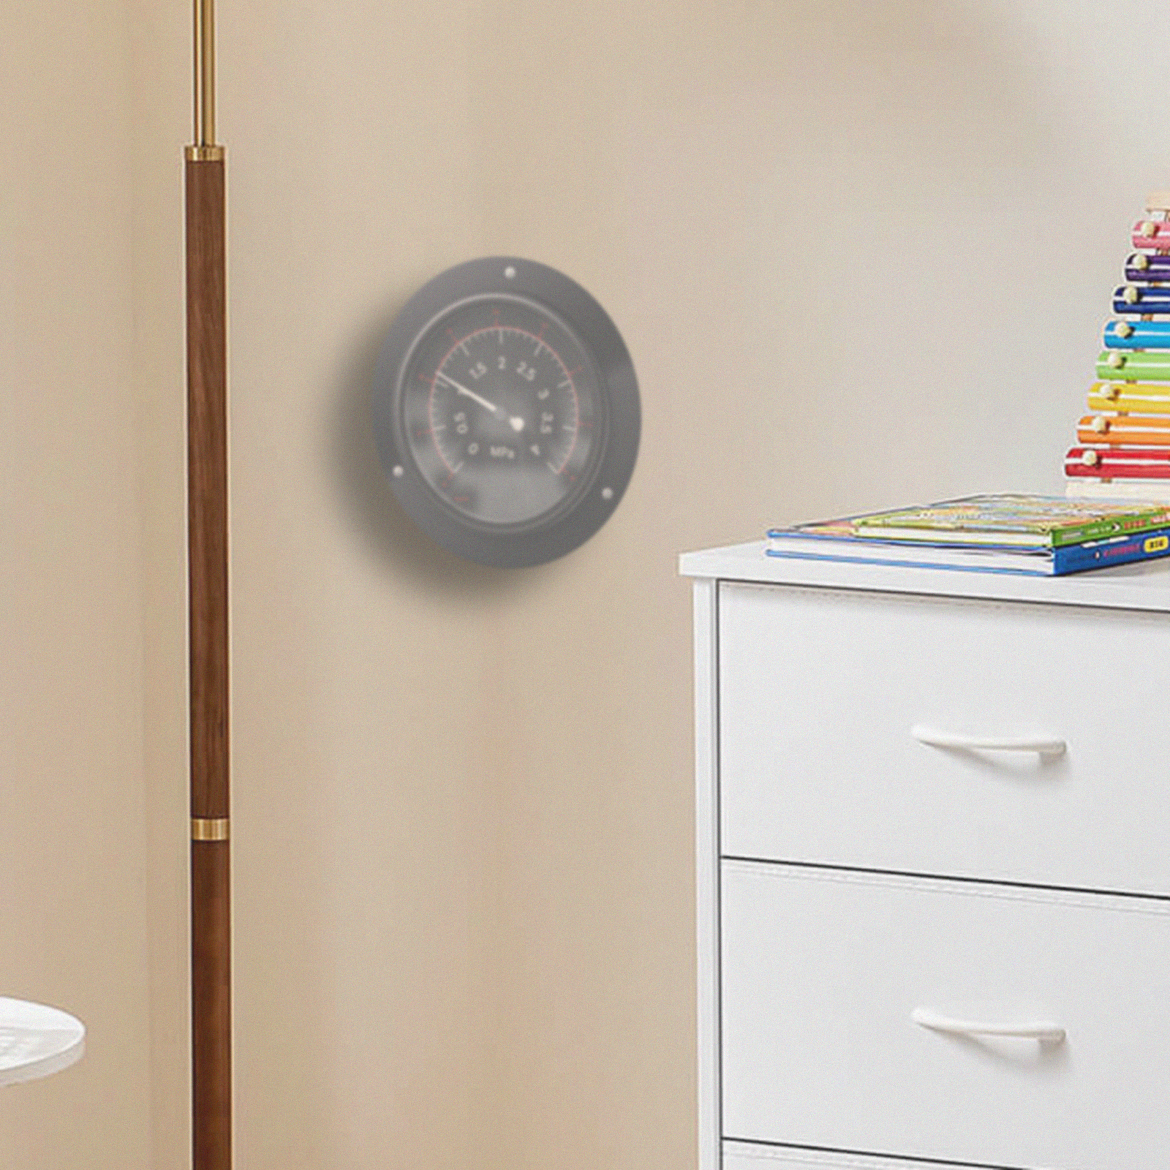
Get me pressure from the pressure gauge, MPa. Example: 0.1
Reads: 1.1
